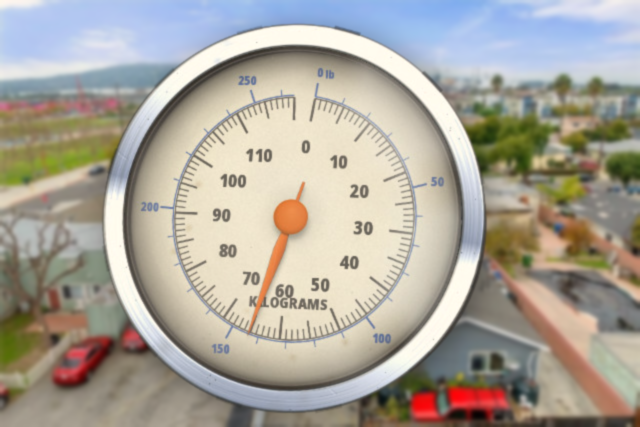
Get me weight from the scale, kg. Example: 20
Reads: 65
